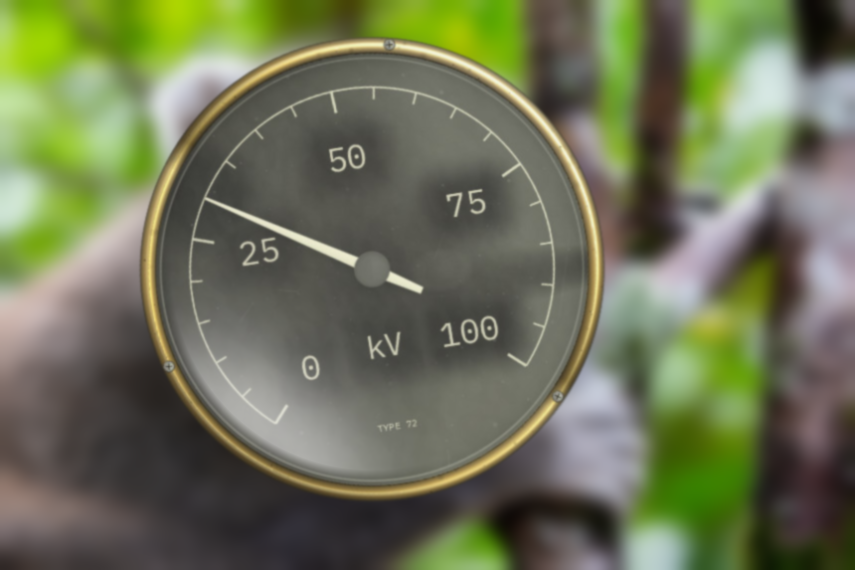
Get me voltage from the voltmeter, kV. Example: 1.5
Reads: 30
